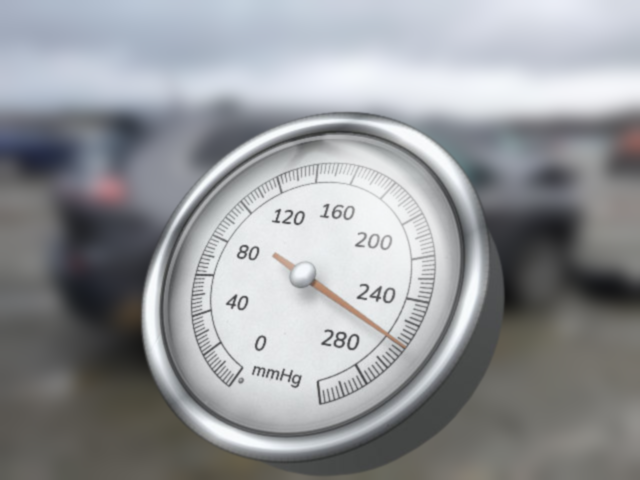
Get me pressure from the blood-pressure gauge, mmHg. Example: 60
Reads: 260
